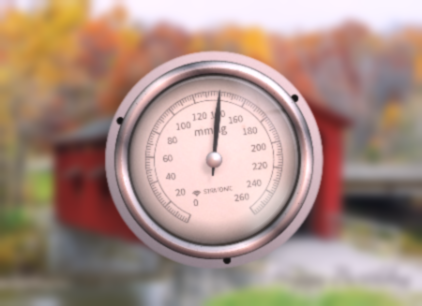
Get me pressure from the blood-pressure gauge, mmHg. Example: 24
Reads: 140
